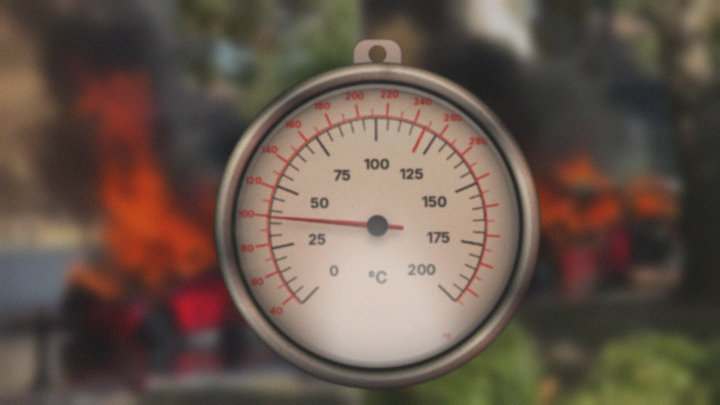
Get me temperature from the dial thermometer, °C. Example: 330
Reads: 37.5
